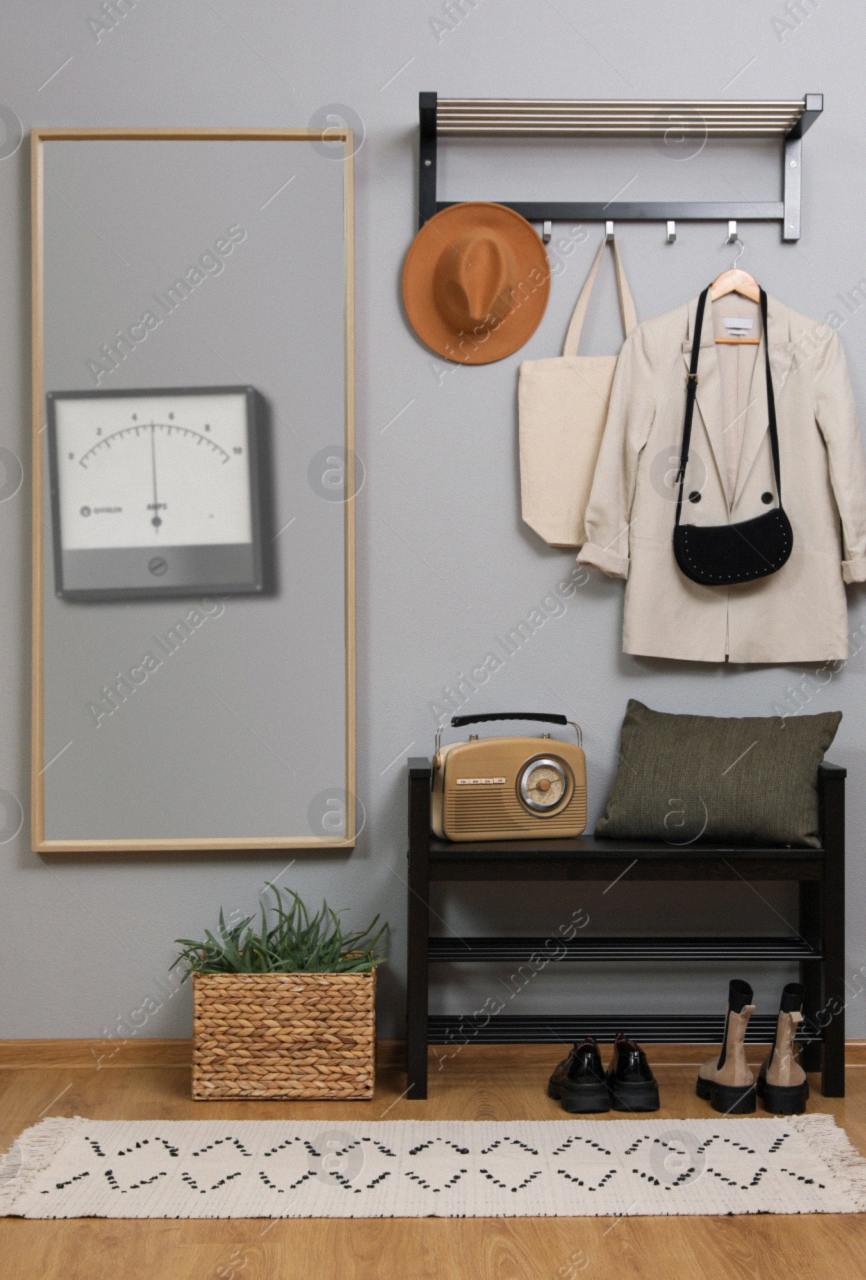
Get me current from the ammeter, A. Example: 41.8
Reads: 5
